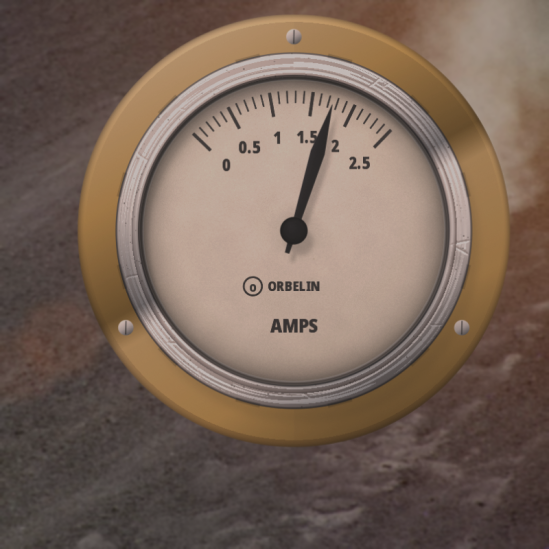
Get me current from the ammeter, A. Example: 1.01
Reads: 1.75
